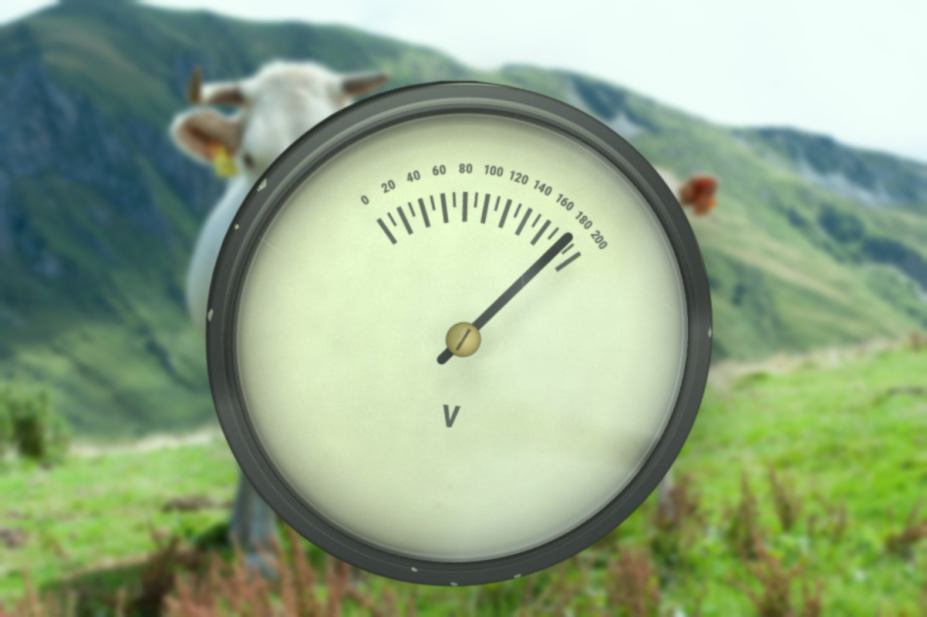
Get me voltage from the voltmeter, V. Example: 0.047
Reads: 180
